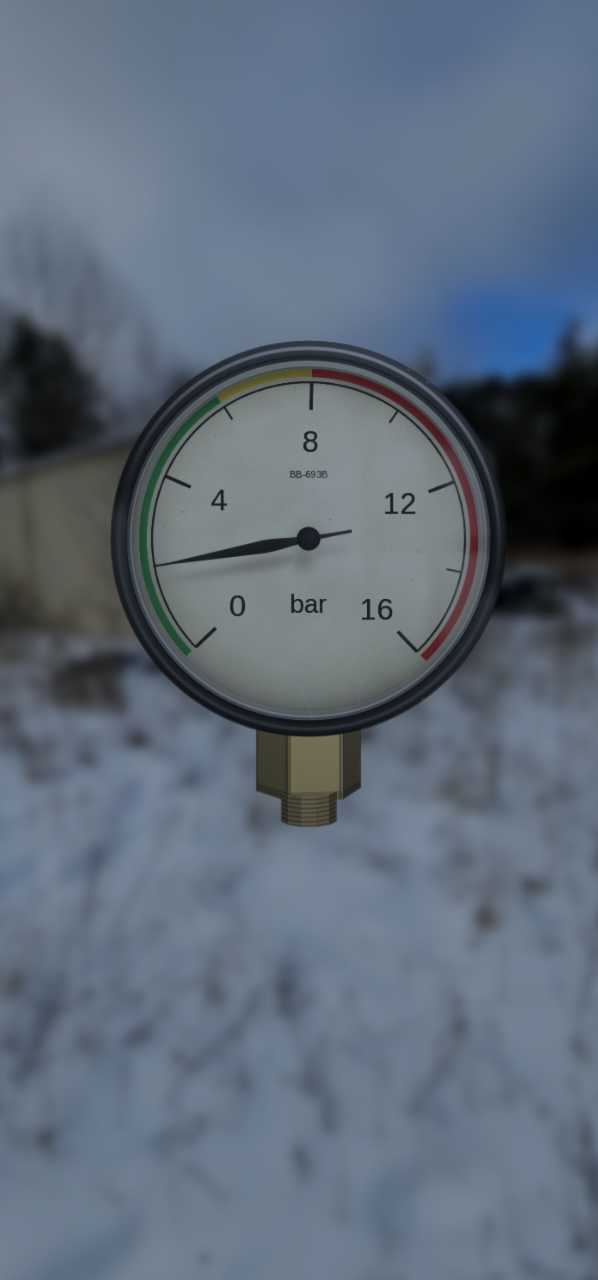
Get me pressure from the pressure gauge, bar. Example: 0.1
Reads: 2
